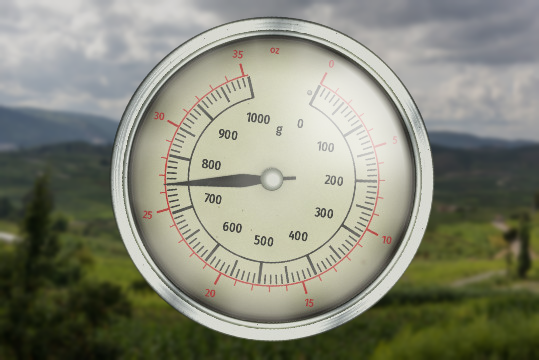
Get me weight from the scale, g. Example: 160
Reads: 750
